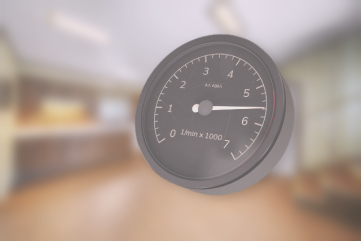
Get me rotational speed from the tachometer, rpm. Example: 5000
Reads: 5600
